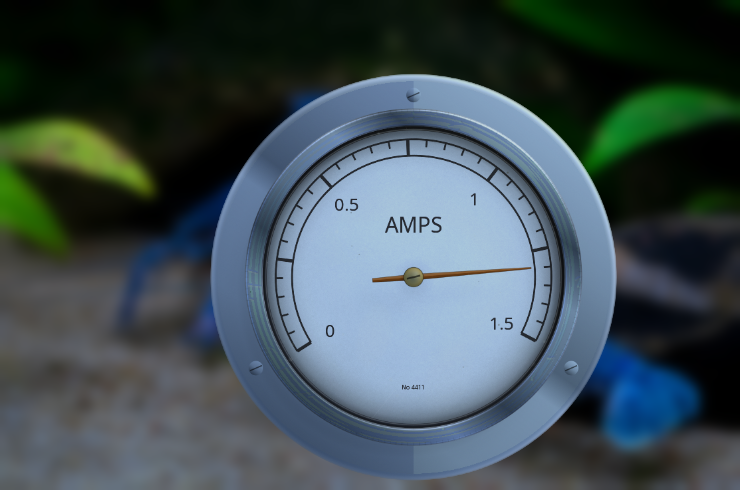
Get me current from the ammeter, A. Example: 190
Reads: 1.3
